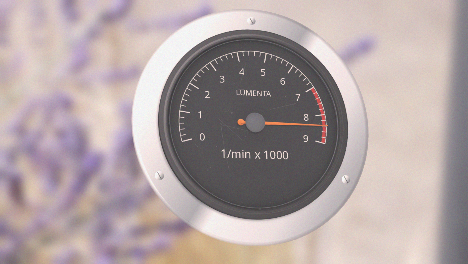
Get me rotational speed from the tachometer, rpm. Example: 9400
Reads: 8400
